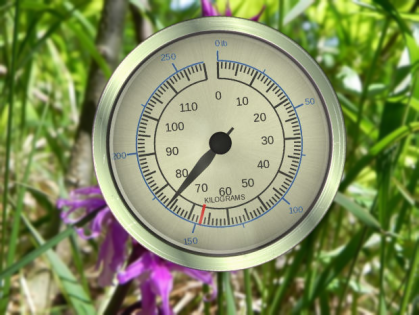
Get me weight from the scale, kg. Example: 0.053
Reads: 76
